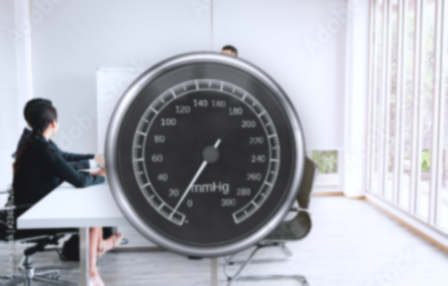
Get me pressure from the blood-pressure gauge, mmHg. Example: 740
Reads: 10
